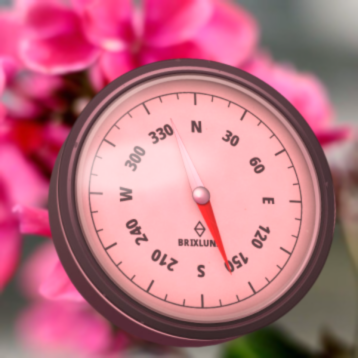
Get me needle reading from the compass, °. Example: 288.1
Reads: 160
